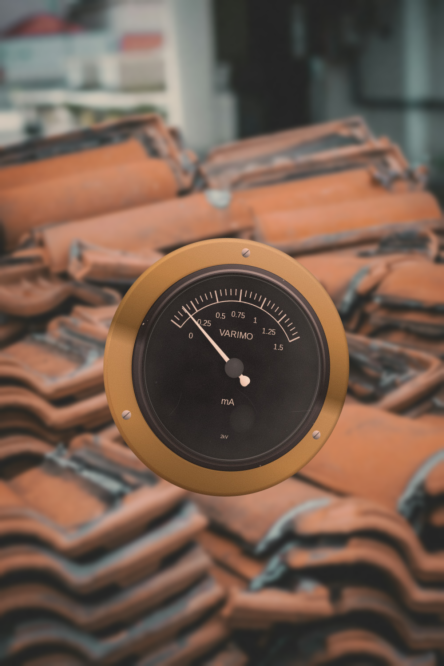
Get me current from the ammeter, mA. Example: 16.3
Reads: 0.15
